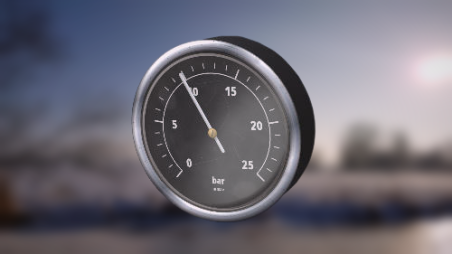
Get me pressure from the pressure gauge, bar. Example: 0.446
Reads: 10
